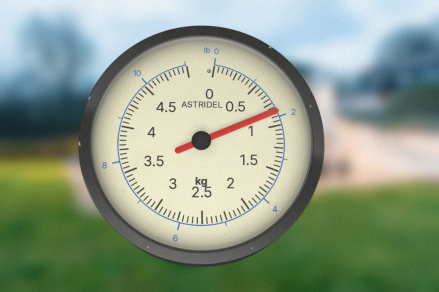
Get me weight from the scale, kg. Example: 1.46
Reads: 0.85
